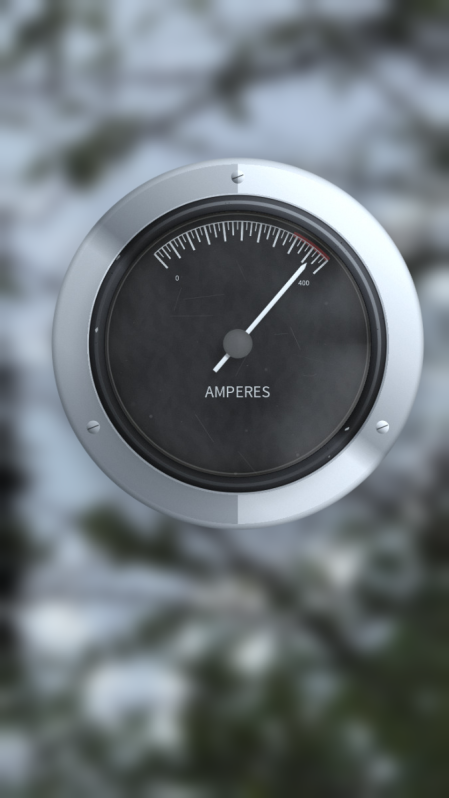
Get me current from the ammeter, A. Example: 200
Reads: 370
